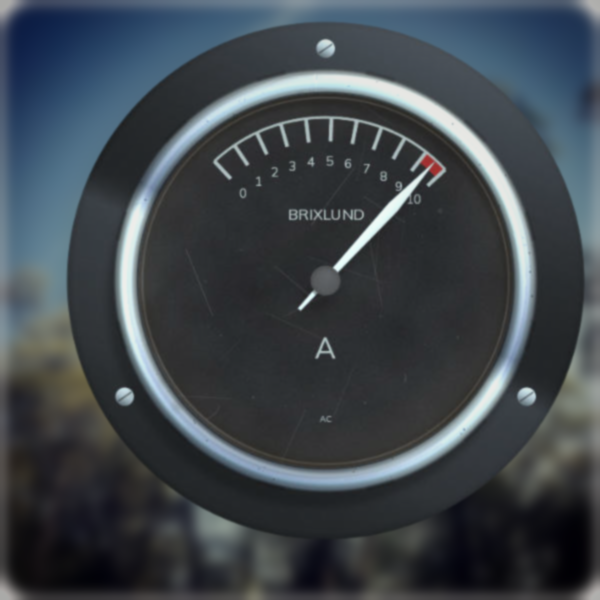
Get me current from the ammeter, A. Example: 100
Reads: 9.5
